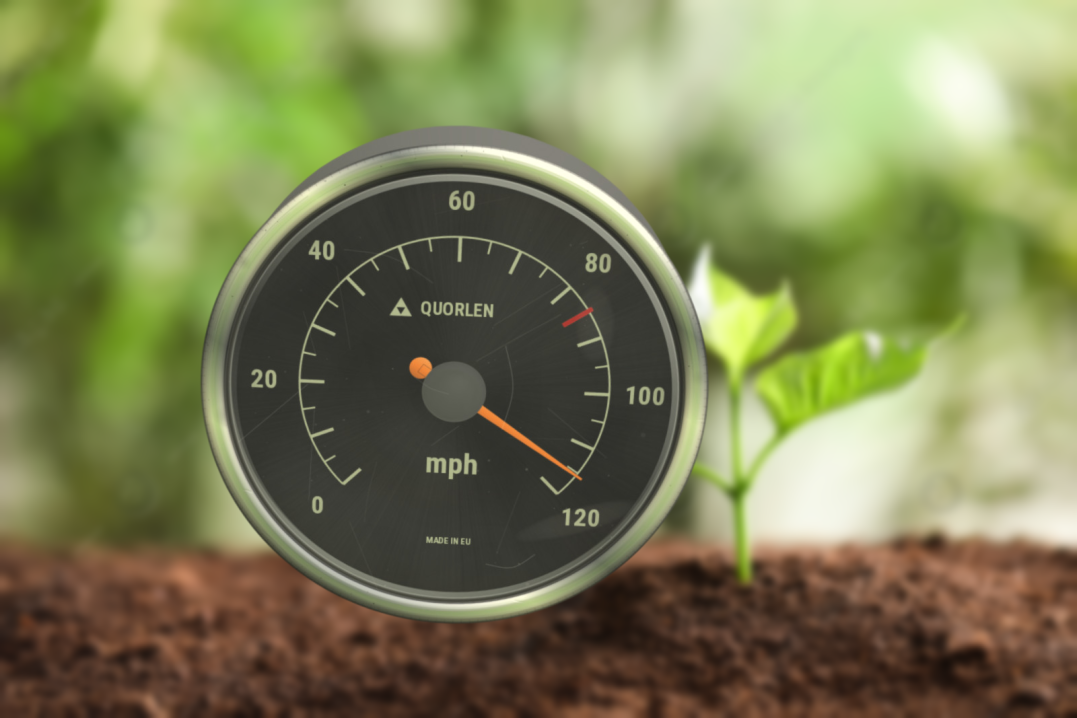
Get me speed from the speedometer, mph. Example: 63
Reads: 115
